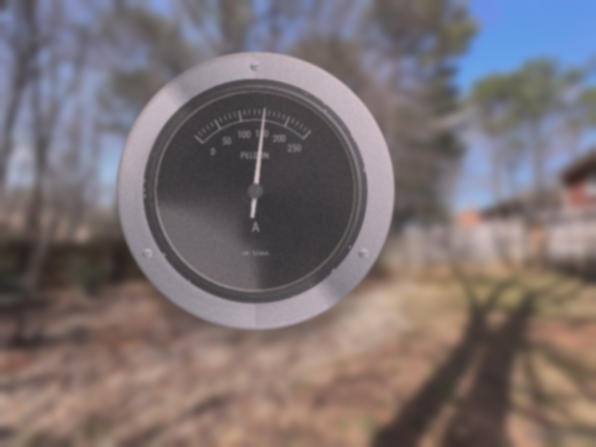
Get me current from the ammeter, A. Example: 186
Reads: 150
